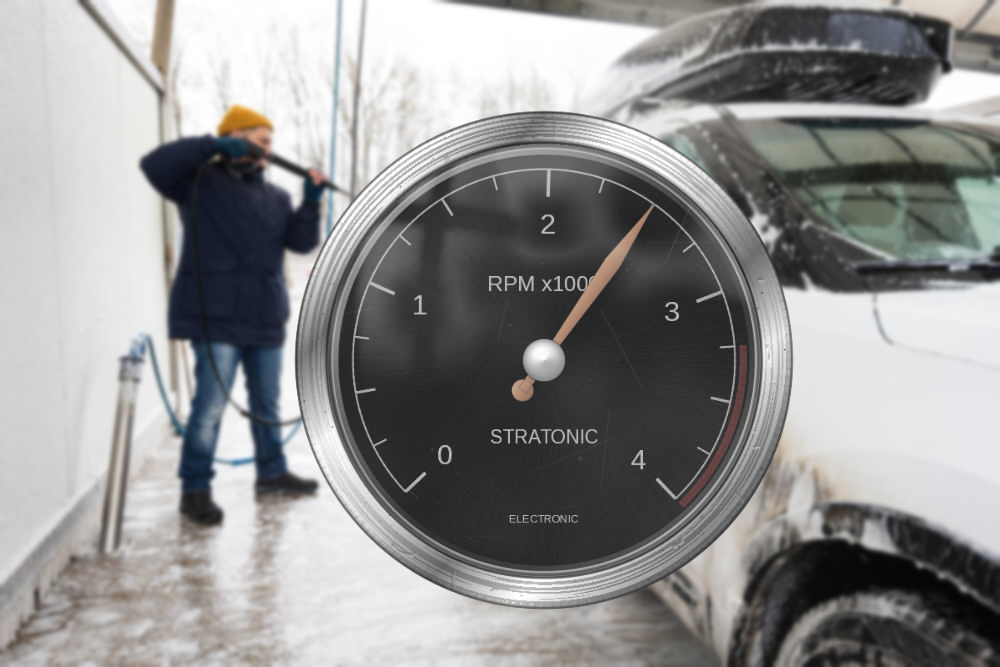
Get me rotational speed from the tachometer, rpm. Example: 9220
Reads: 2500
